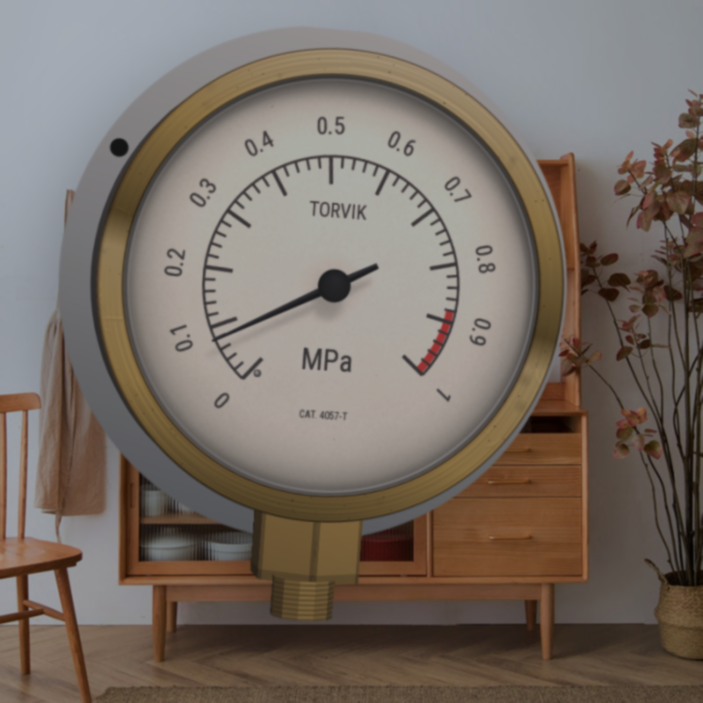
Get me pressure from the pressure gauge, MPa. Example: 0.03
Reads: 0.08
